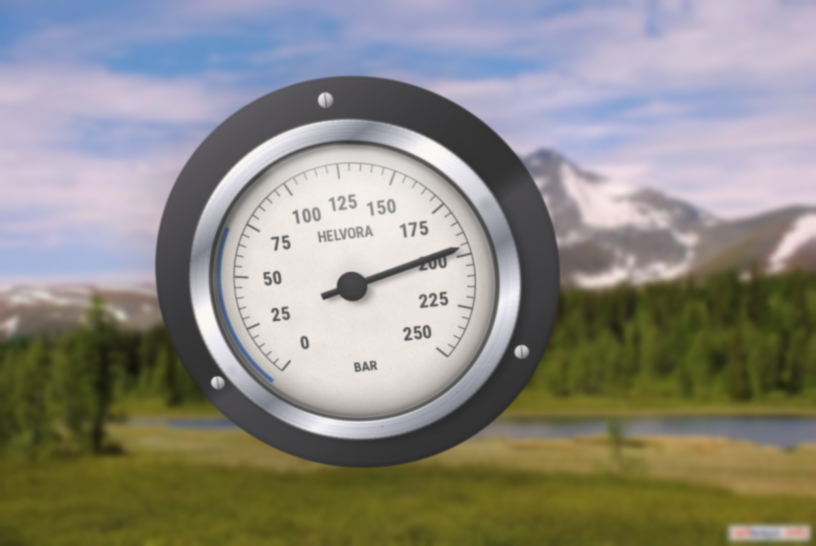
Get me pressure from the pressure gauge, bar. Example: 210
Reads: 195
